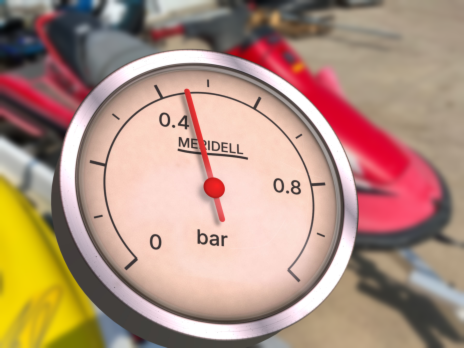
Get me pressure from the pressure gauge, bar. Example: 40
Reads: 0.45
